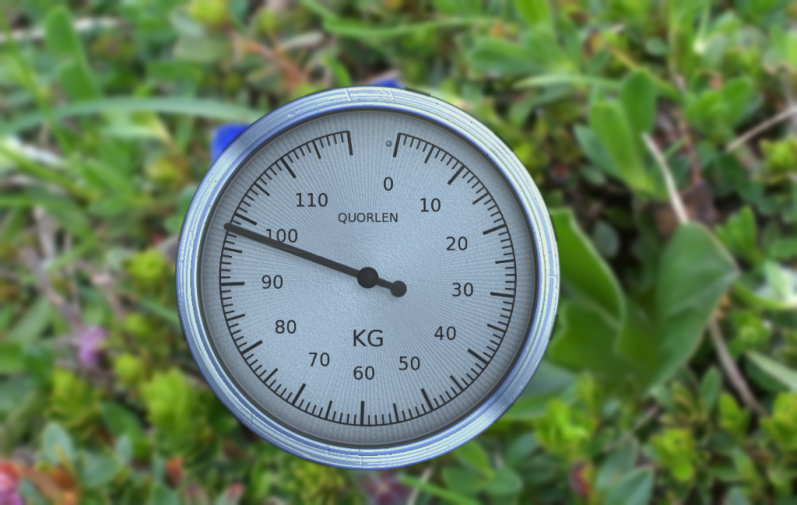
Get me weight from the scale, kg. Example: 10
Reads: 98
